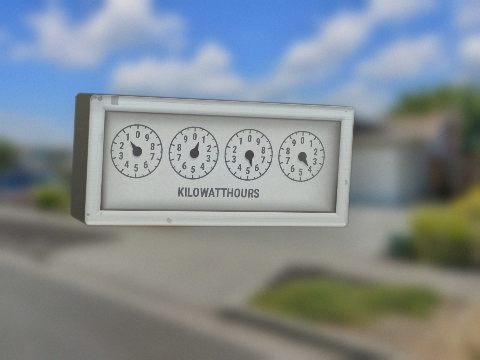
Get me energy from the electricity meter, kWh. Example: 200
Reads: 1054
